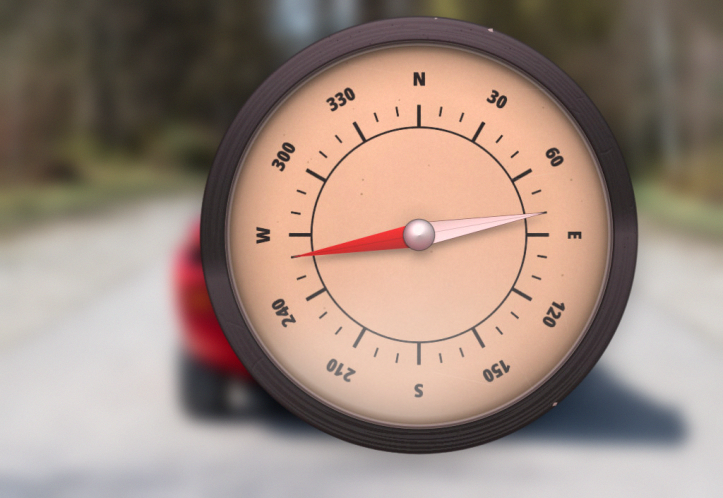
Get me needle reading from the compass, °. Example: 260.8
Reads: 260
